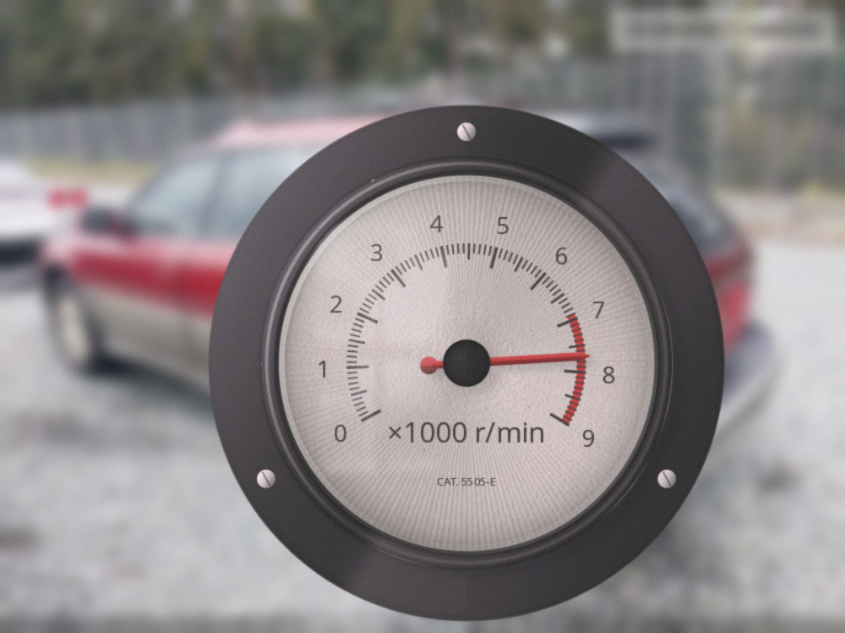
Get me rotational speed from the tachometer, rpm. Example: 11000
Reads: 7700
